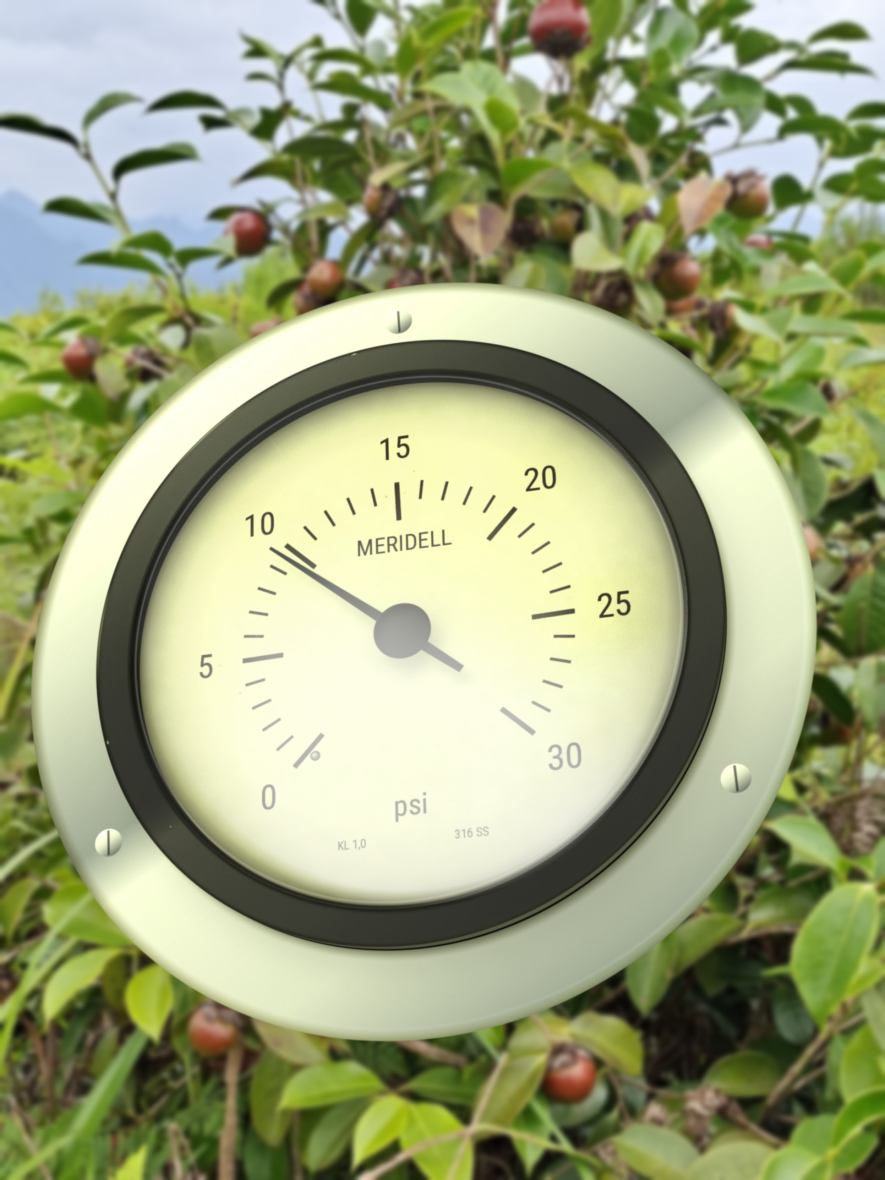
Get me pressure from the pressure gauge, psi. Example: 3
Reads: 9.5
